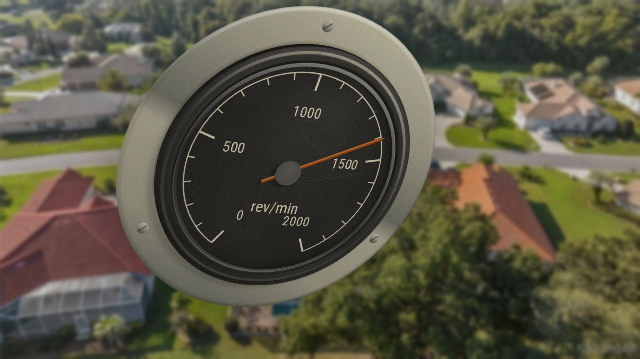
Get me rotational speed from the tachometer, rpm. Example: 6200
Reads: 1400
